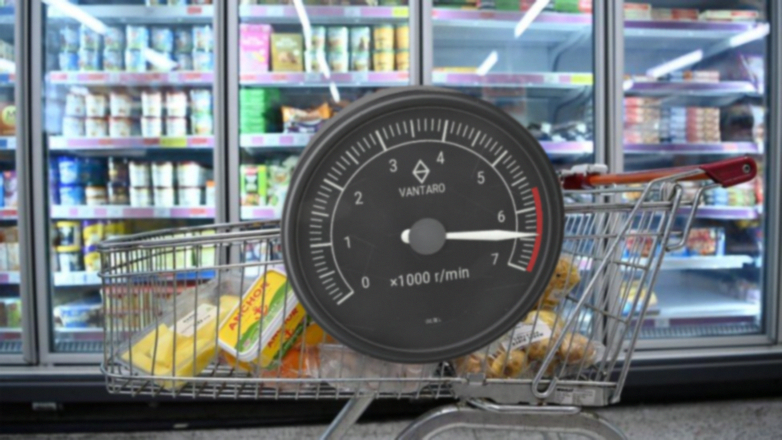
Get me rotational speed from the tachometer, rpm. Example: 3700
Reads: 6400
